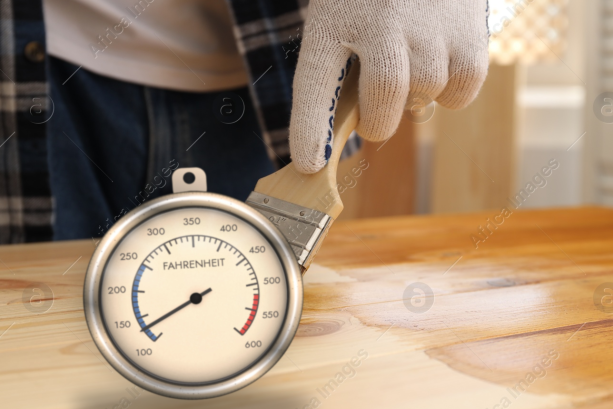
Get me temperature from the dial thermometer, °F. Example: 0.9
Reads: 130
